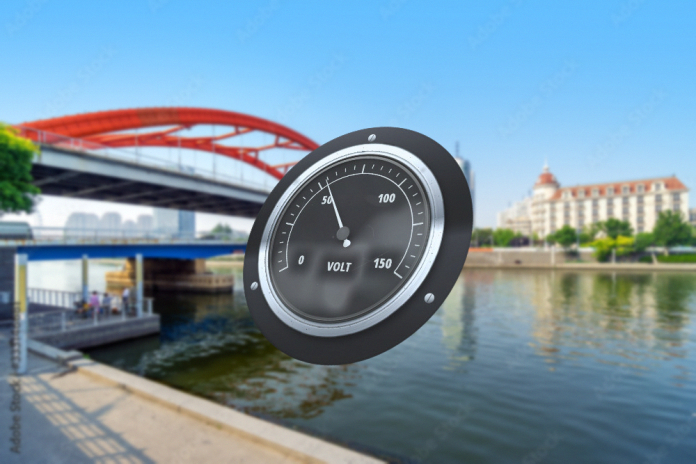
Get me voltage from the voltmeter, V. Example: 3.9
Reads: 55
